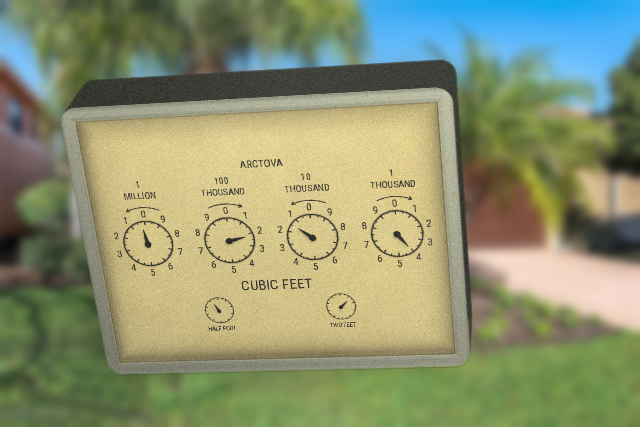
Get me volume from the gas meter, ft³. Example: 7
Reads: 21400
